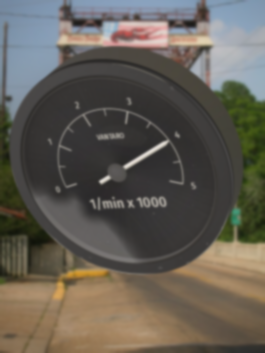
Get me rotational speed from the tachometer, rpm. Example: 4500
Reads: 4000
